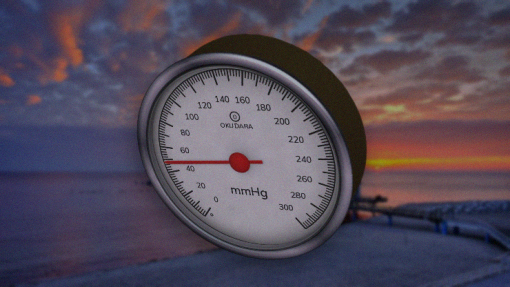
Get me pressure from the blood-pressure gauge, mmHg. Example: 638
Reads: 50
